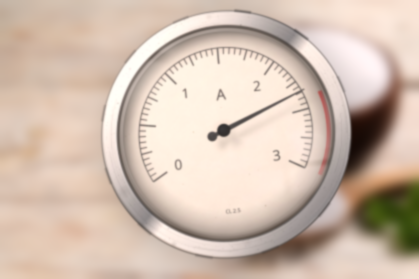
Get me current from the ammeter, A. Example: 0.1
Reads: 2.35
